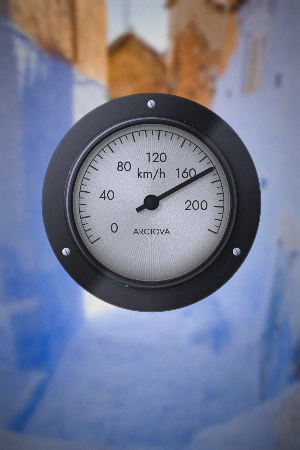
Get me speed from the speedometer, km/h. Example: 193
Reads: 170
